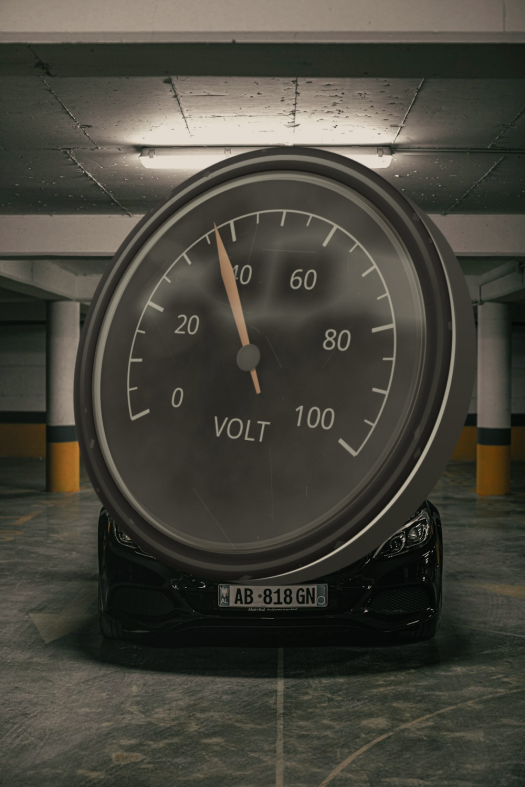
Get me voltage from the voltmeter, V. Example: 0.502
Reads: 37.5
